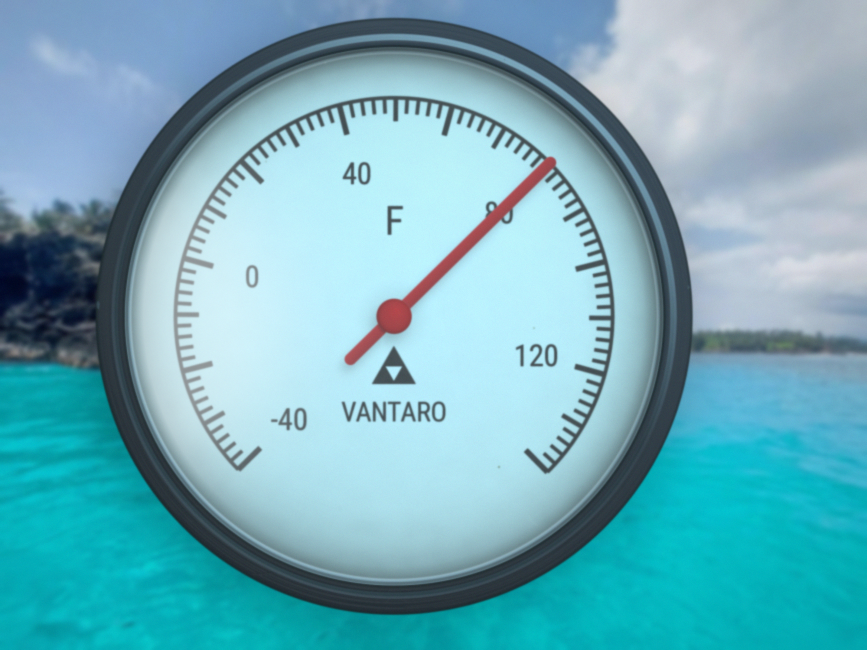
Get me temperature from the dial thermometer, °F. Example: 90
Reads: 80
